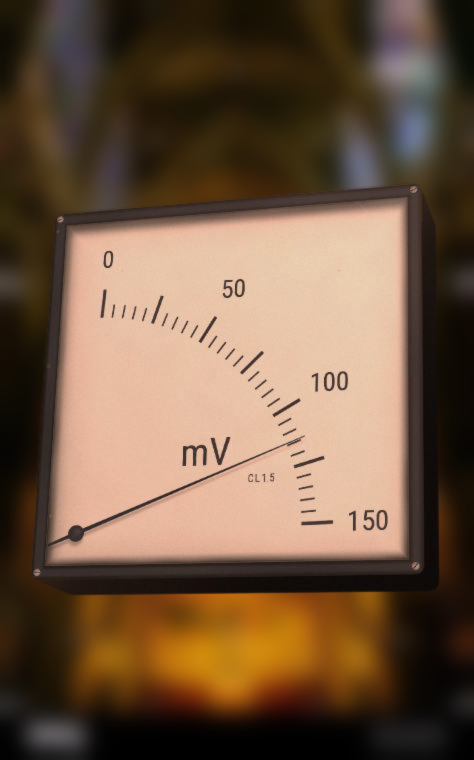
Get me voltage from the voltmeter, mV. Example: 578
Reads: 115
